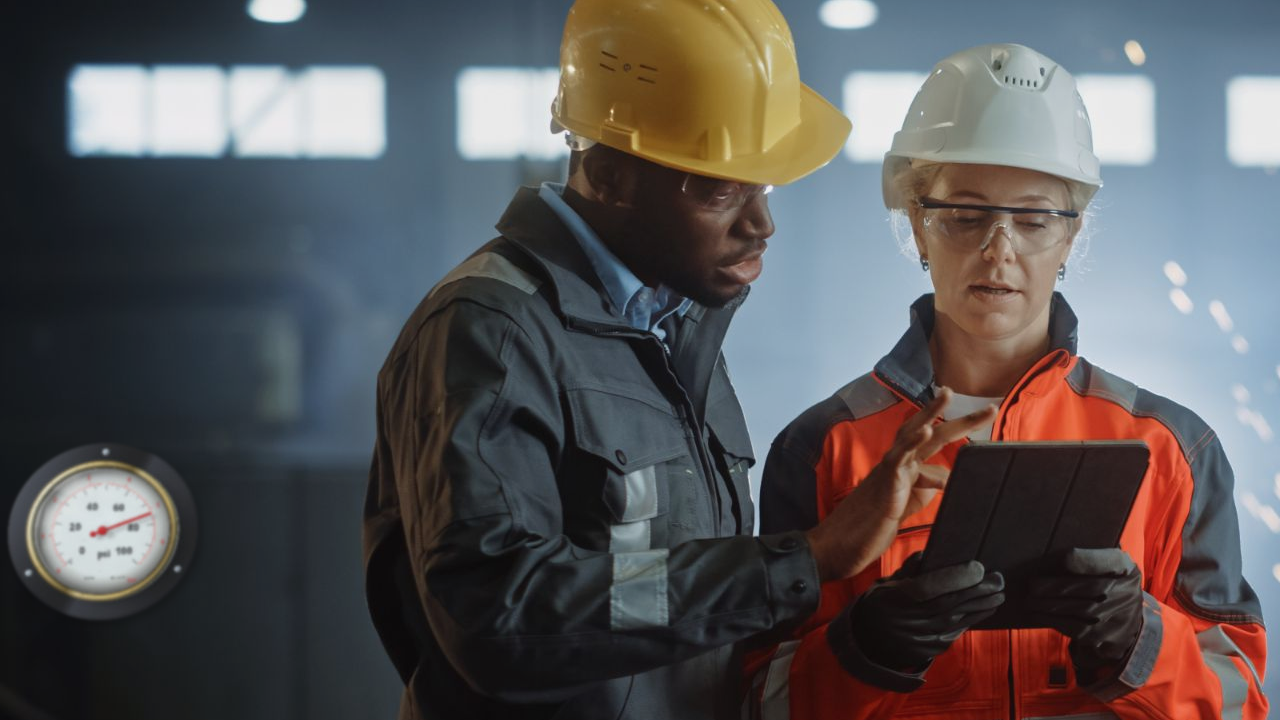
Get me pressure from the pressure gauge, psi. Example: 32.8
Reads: 75
